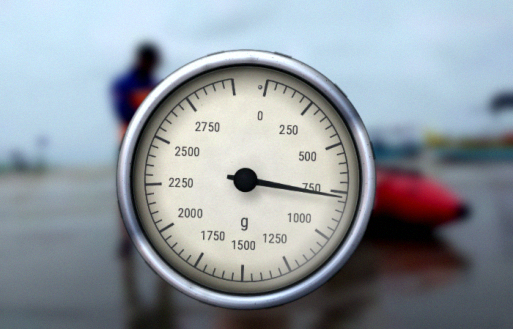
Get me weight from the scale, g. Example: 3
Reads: 775
